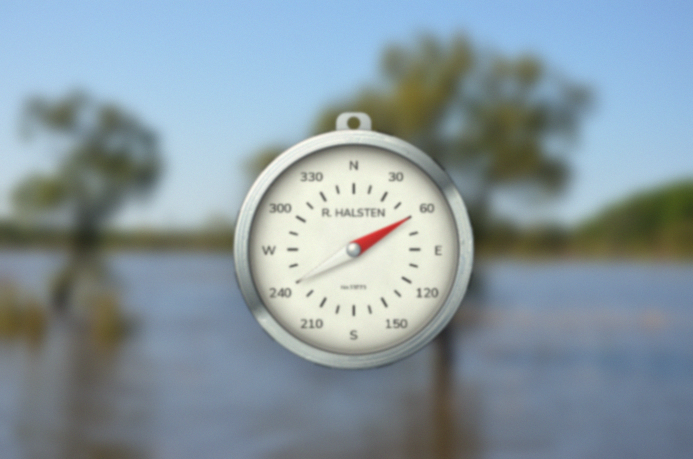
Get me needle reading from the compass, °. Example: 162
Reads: 60
